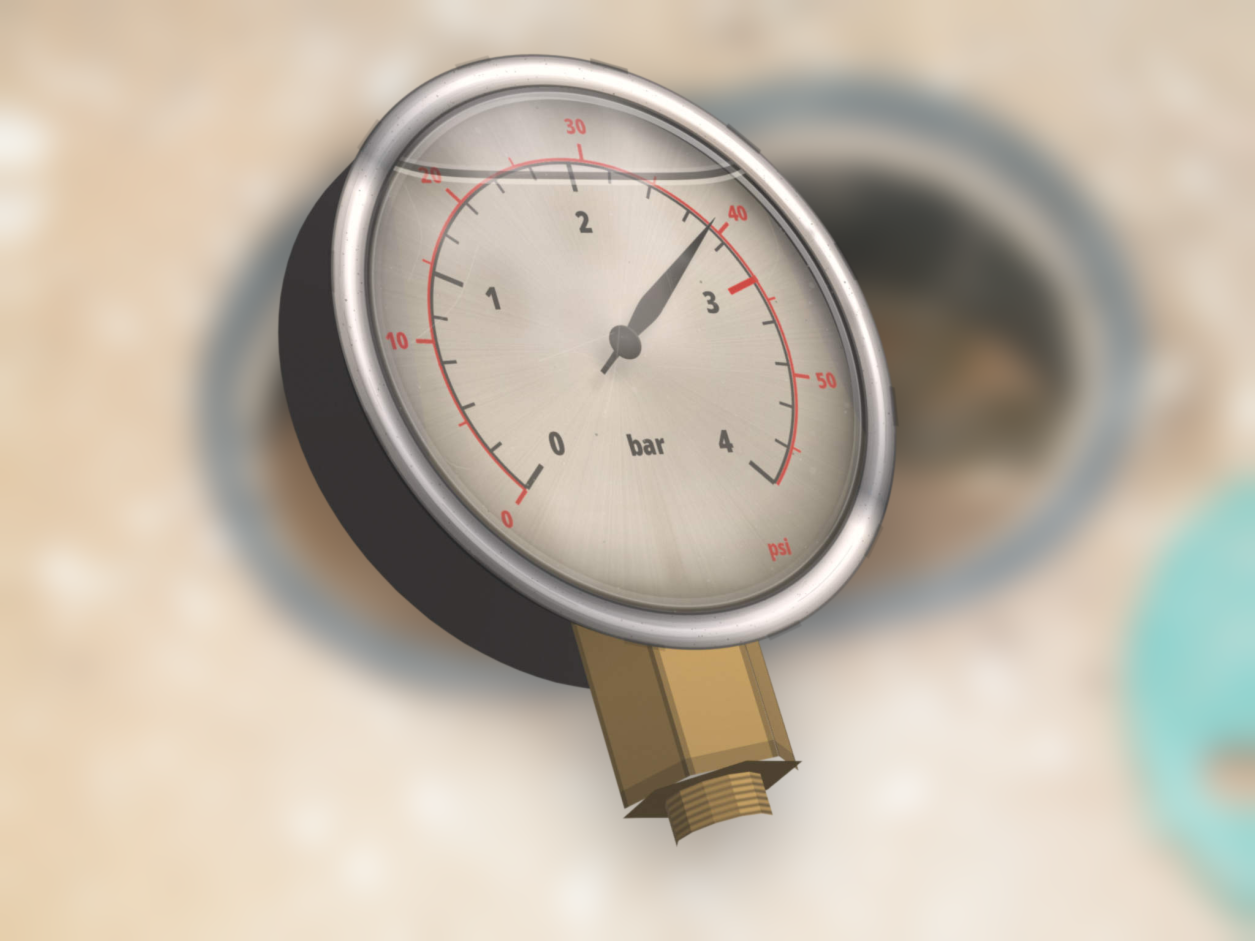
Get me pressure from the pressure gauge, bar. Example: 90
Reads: 2.7
